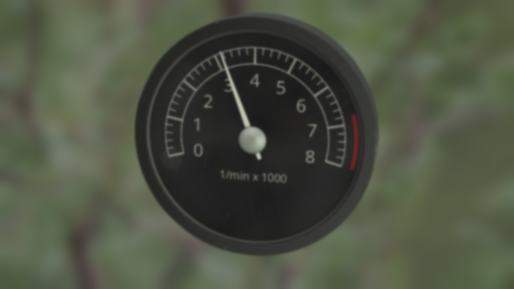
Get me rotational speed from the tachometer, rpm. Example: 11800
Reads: 3200
